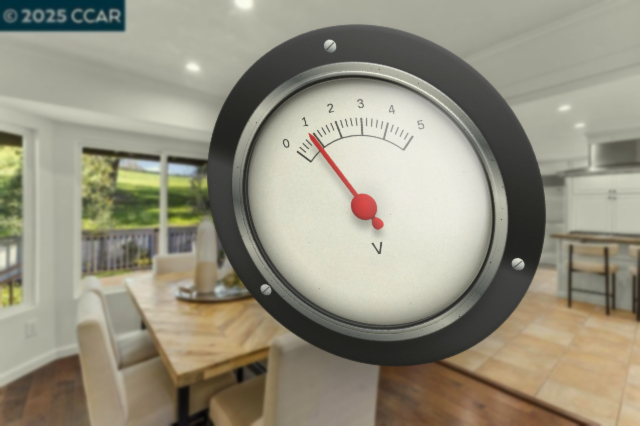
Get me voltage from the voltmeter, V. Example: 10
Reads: 1
